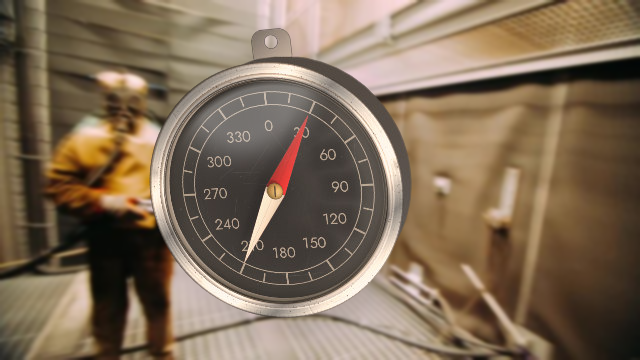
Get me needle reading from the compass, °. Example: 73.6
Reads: 30
